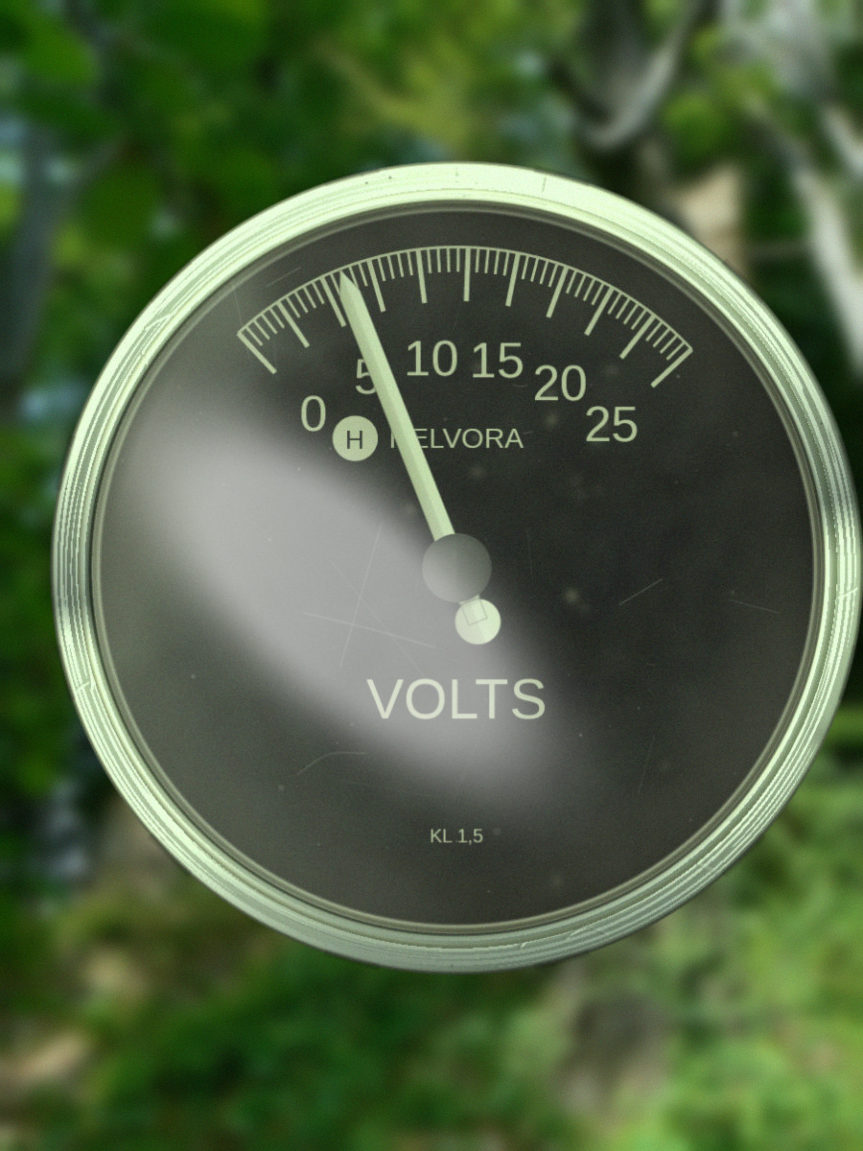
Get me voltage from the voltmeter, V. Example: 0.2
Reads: 6
